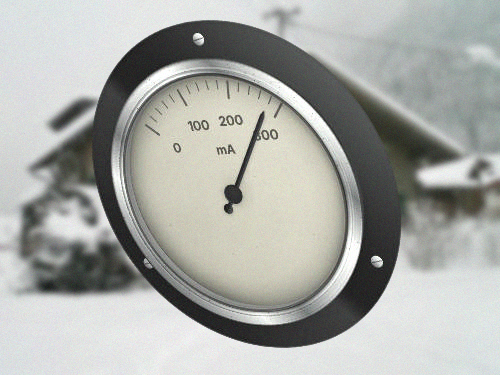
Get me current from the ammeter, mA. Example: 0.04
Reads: 280
